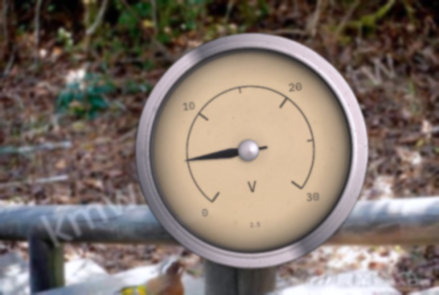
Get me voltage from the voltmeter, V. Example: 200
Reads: 5
